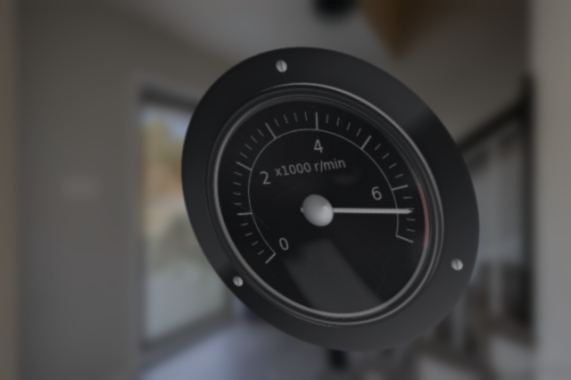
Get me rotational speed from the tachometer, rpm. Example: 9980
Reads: 6400
